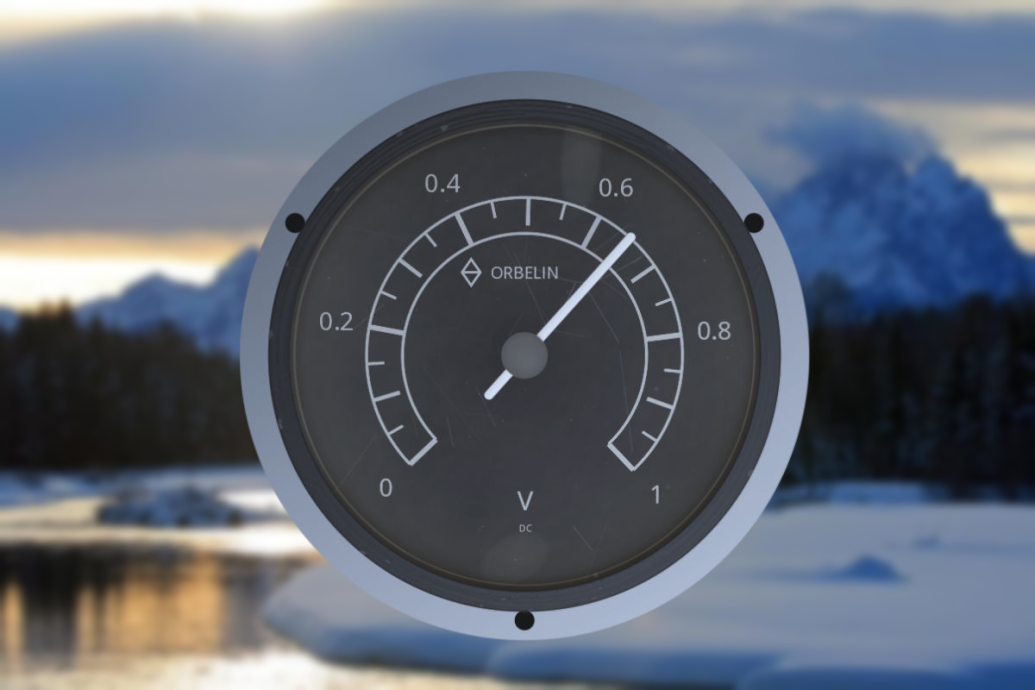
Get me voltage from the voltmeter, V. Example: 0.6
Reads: 0.65
